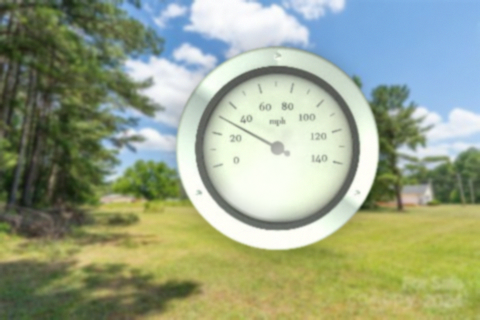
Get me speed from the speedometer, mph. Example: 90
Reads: 30
